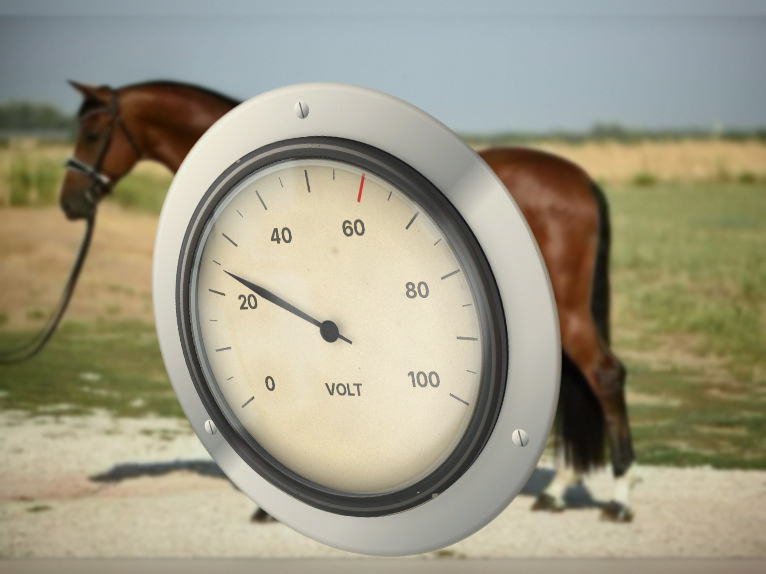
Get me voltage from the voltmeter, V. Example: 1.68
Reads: 25
